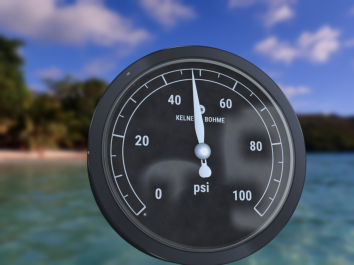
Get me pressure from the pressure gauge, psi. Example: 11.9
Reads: 47.5
